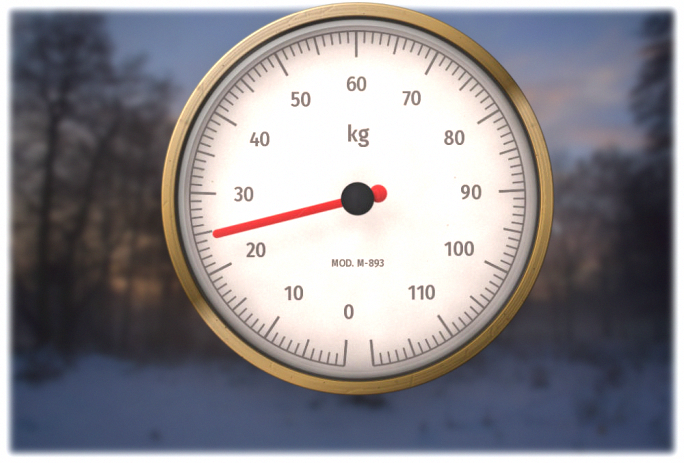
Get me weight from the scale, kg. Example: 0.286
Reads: 24.5
